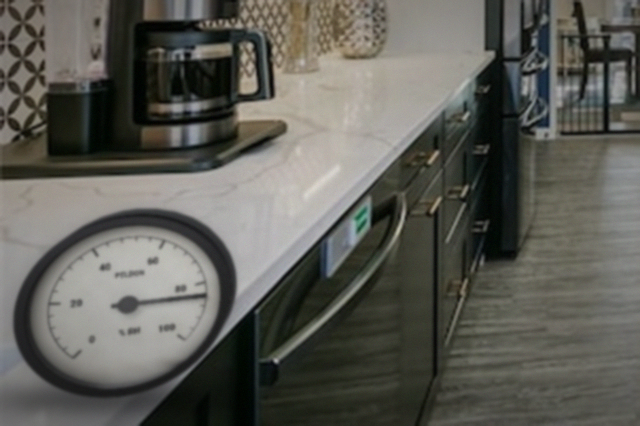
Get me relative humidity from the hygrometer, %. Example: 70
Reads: 84
